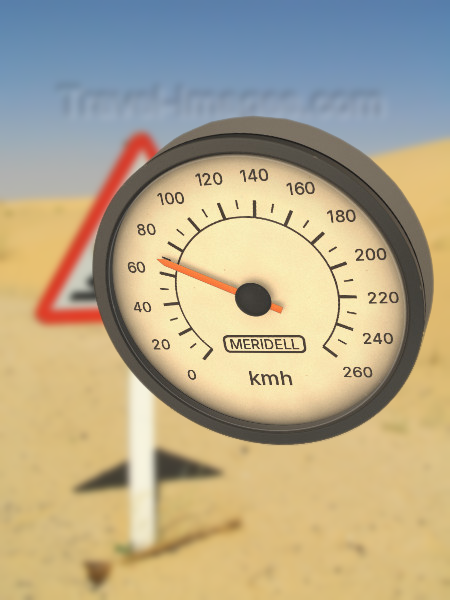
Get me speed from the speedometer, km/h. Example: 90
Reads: 70
